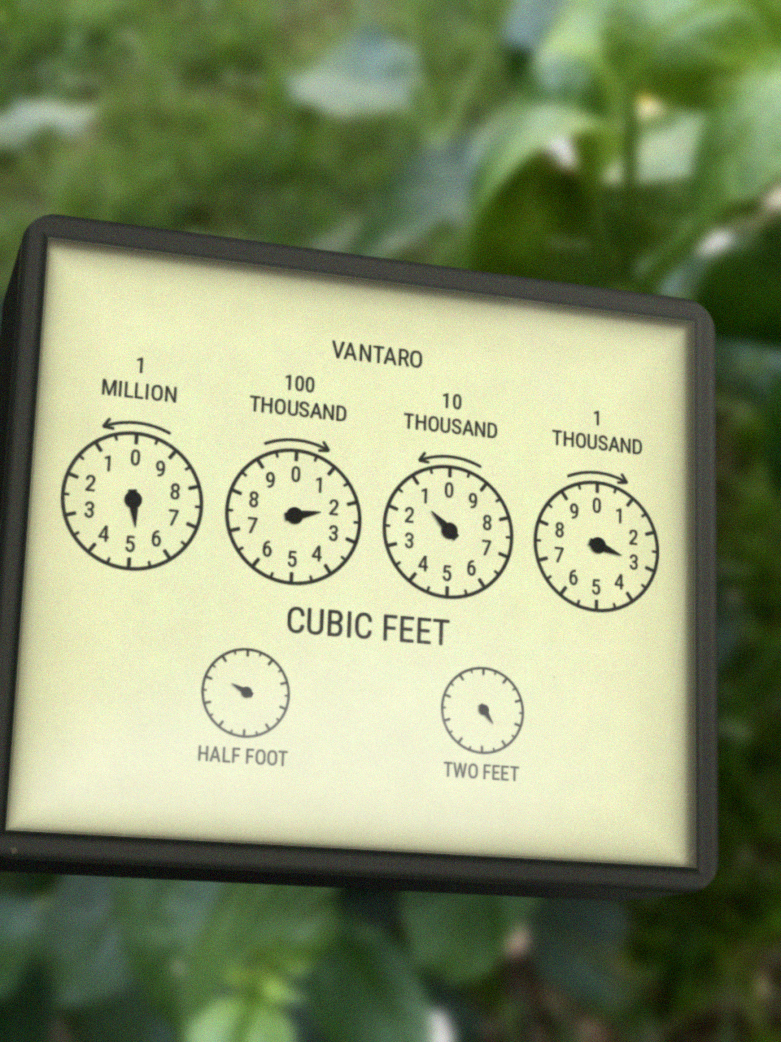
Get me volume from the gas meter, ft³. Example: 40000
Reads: 521300
